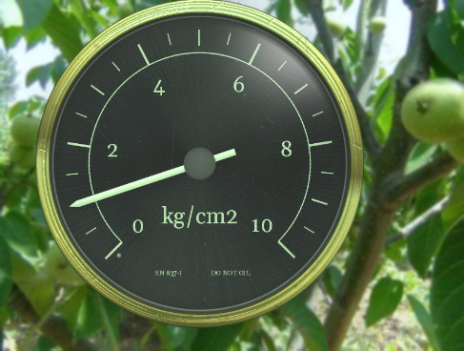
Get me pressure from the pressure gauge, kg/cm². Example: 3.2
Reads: 1
